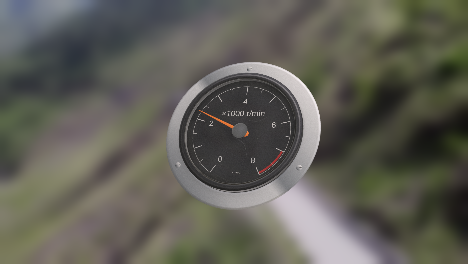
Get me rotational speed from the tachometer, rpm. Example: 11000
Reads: 2250
